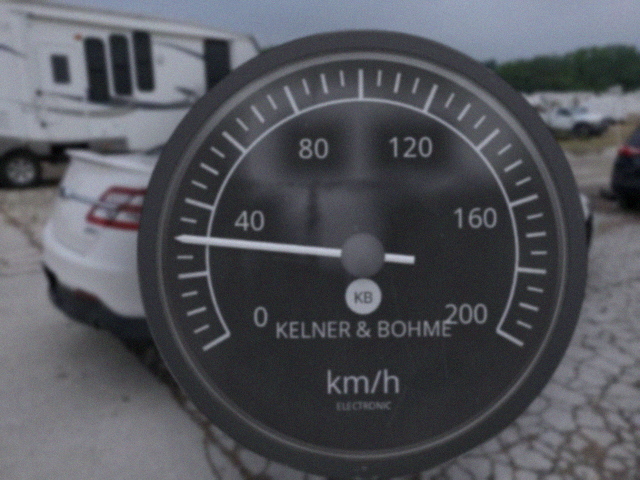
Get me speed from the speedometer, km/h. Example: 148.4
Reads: 30
